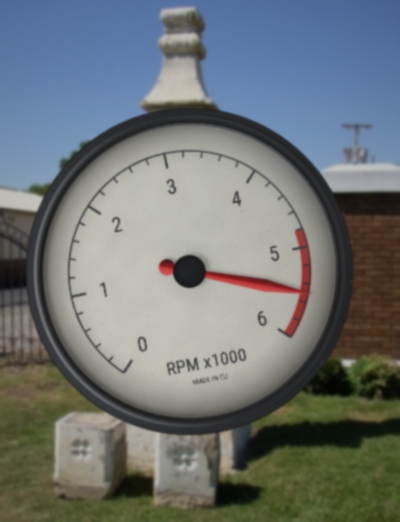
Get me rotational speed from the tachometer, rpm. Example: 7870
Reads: 5500
